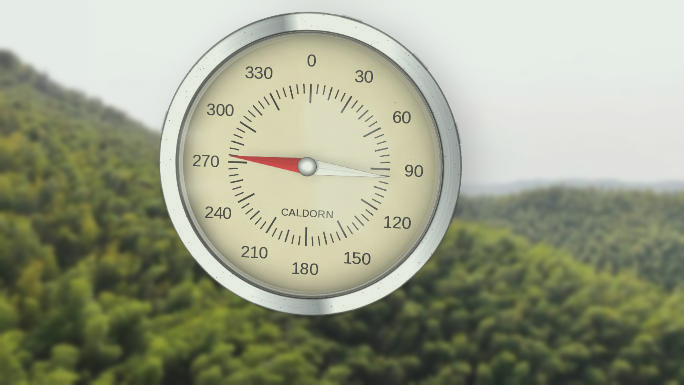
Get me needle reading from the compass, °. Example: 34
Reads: 275
